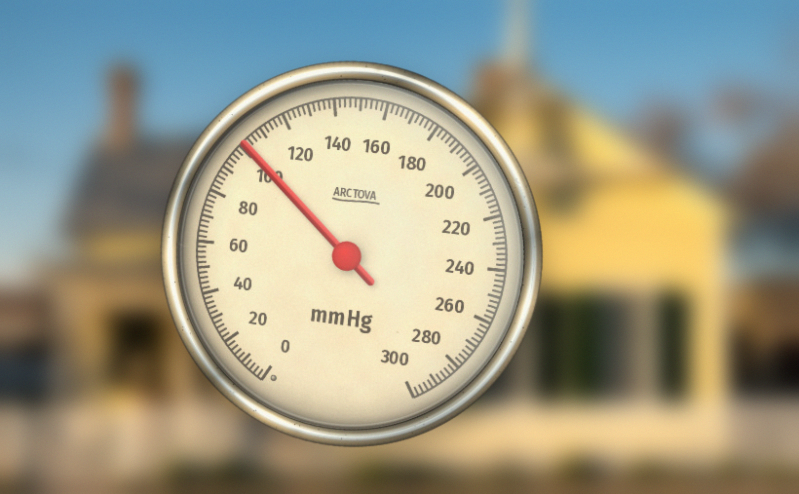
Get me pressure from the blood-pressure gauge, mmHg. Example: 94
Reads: 102
